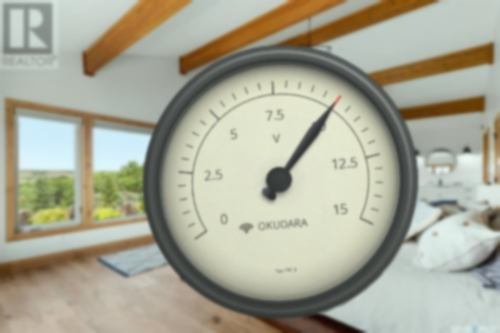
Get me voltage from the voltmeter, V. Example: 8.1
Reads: 10
